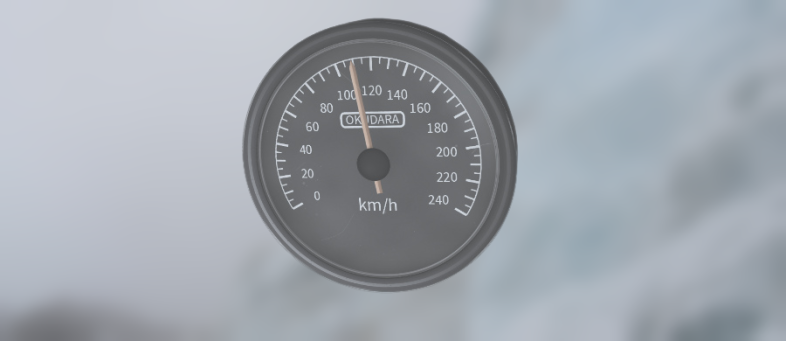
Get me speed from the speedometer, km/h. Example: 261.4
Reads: 110
